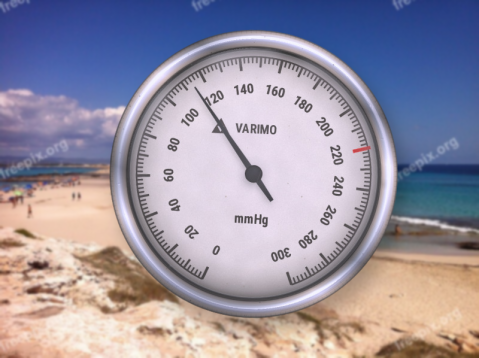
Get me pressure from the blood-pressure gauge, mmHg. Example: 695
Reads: 114
